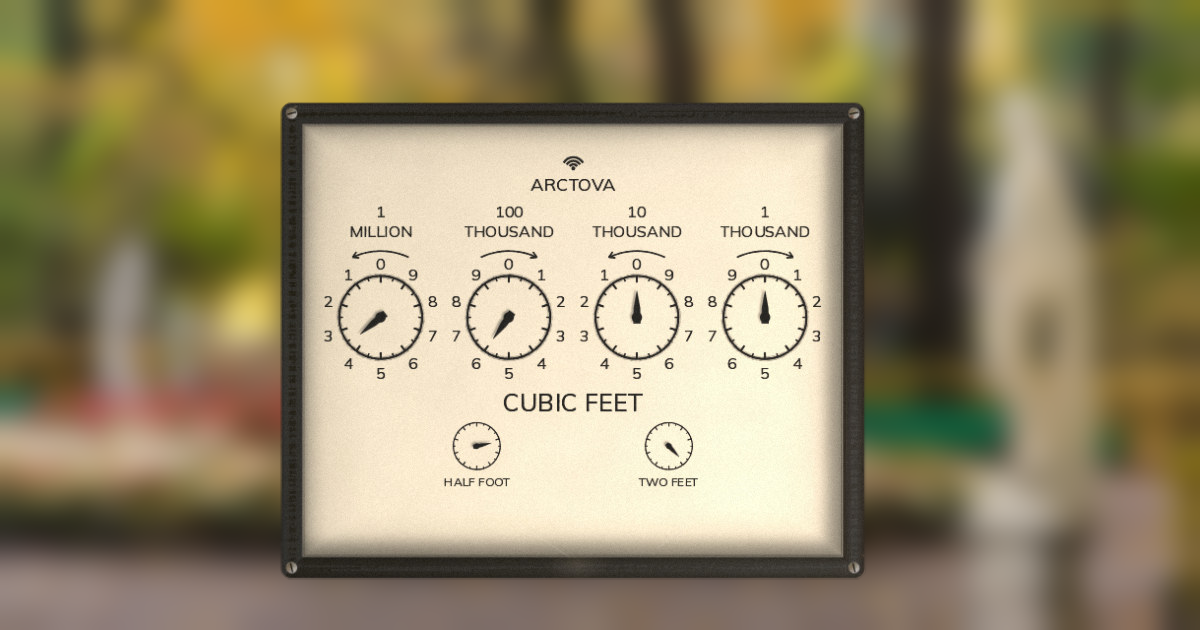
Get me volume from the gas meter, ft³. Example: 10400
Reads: 360000
